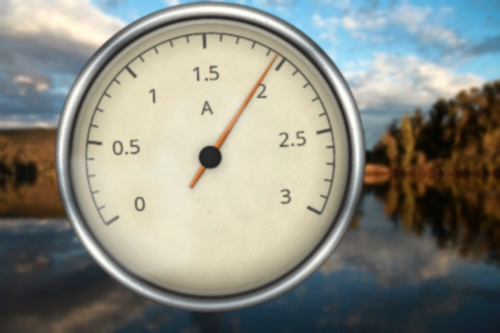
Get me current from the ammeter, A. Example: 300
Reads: 1.95
